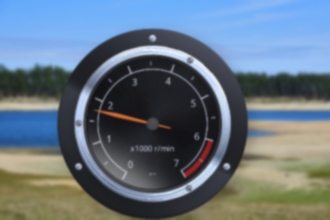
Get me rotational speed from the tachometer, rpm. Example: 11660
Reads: 1750
